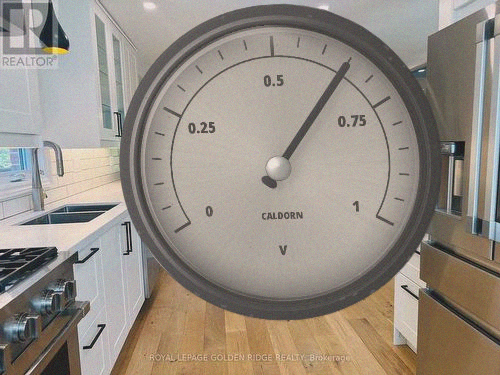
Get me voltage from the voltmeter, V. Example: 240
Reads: 0.65
